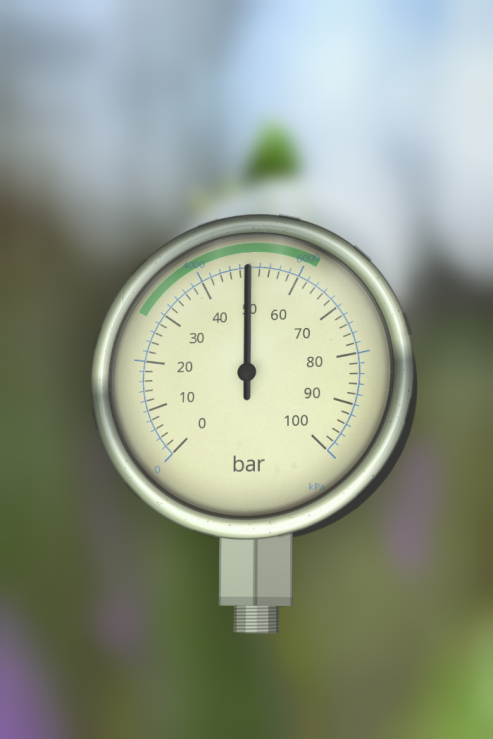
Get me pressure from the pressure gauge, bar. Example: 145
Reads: 50
